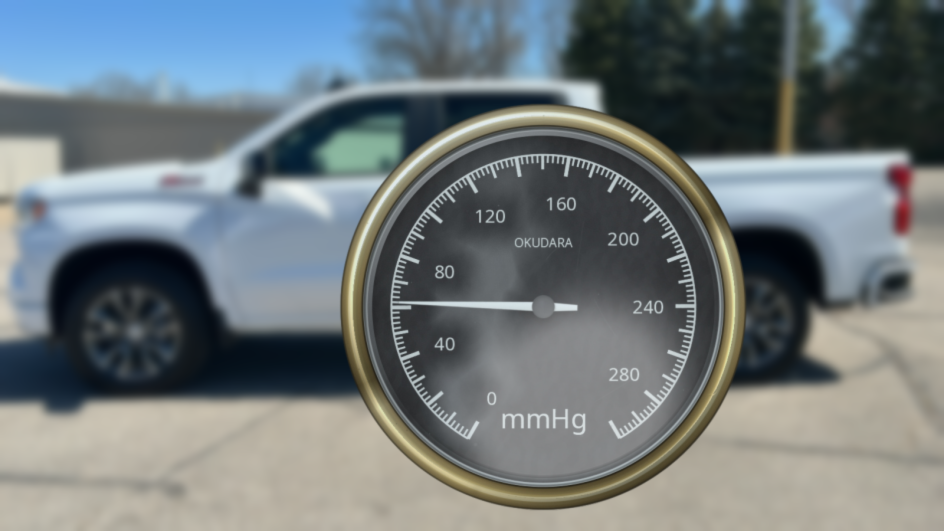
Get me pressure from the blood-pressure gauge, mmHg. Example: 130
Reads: 62
